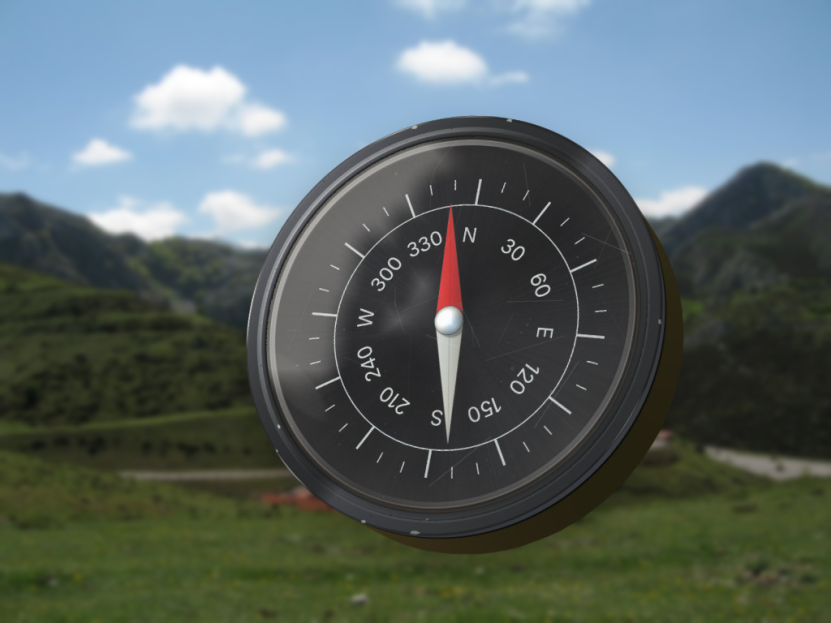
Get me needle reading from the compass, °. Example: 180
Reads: 350
